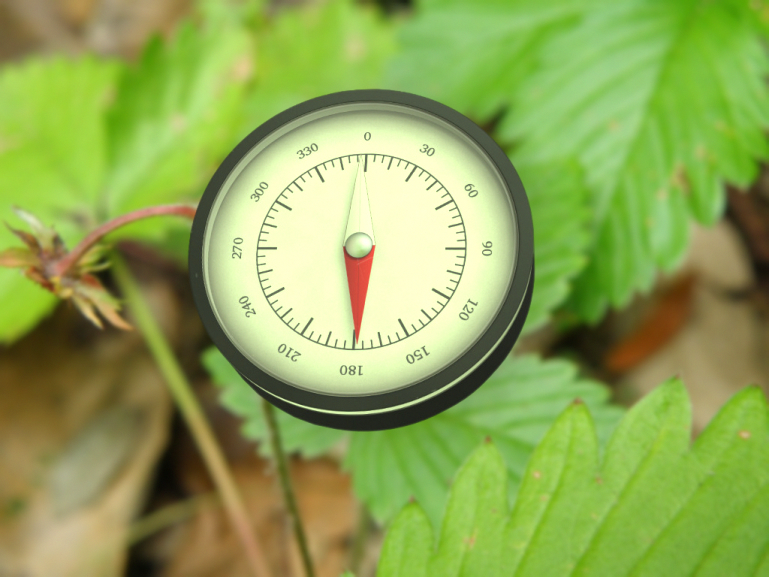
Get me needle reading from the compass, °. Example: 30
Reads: 177.5
